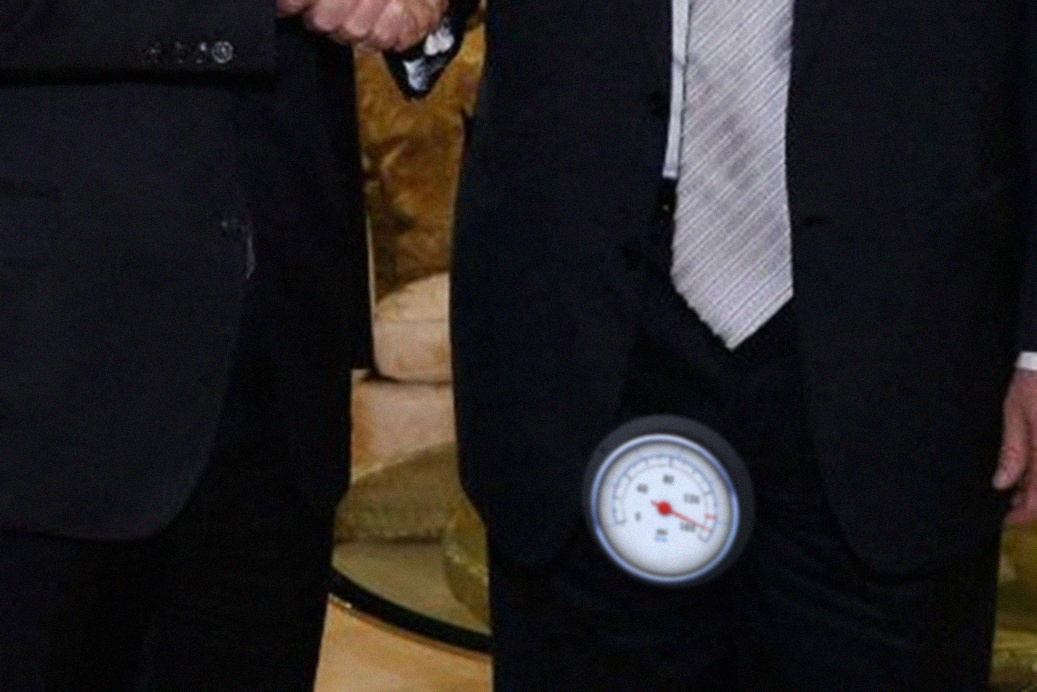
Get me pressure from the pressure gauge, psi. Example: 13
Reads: 150
